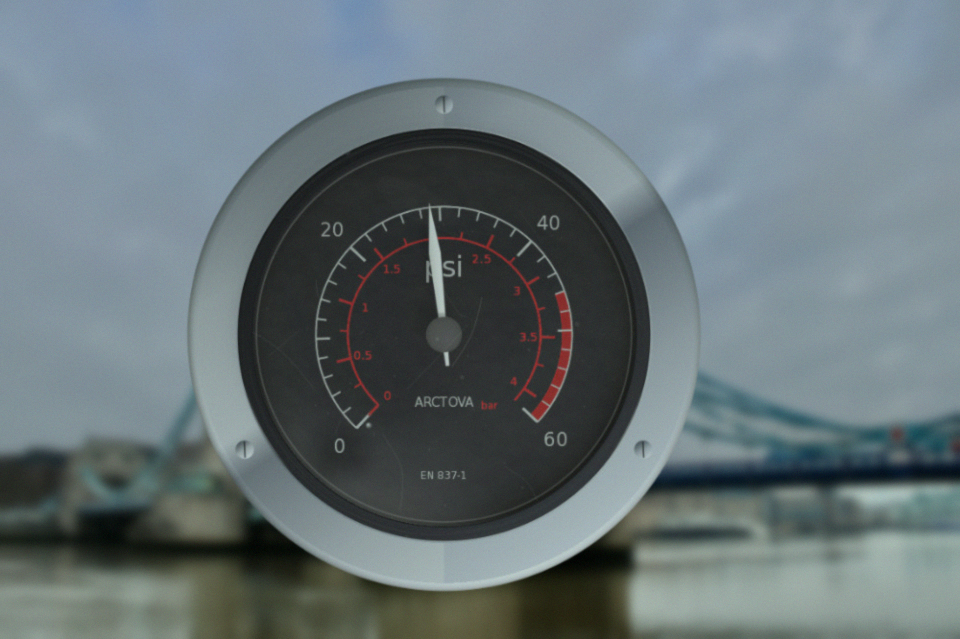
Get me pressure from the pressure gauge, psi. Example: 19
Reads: 29
